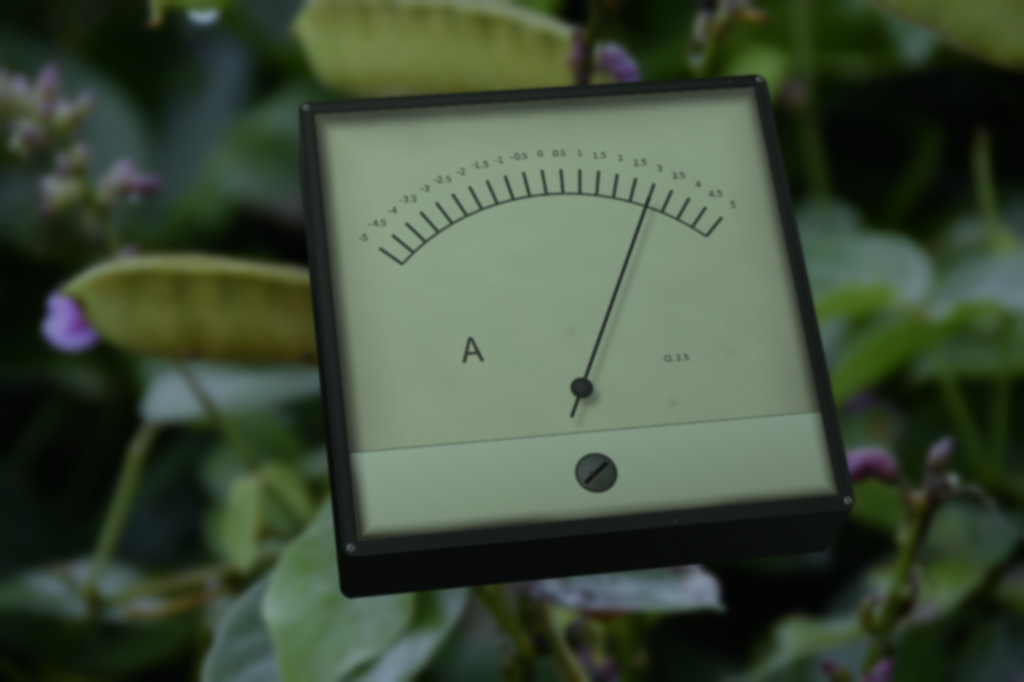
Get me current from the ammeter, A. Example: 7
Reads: 3
